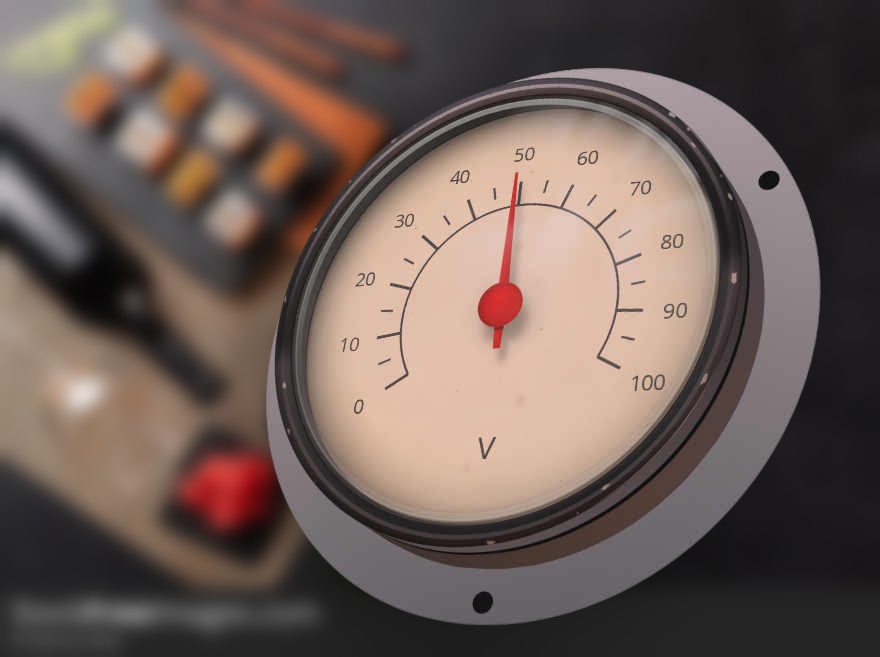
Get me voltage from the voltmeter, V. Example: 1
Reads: 50
